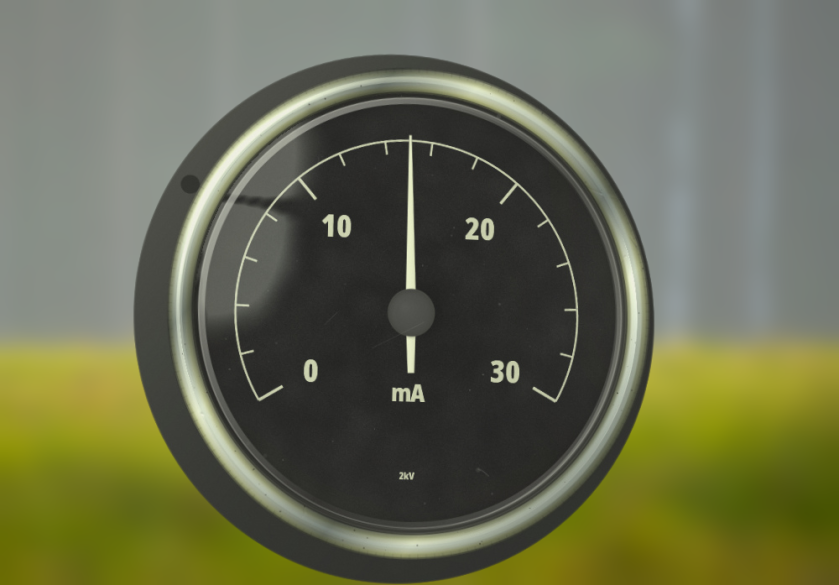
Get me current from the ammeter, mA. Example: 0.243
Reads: 15
